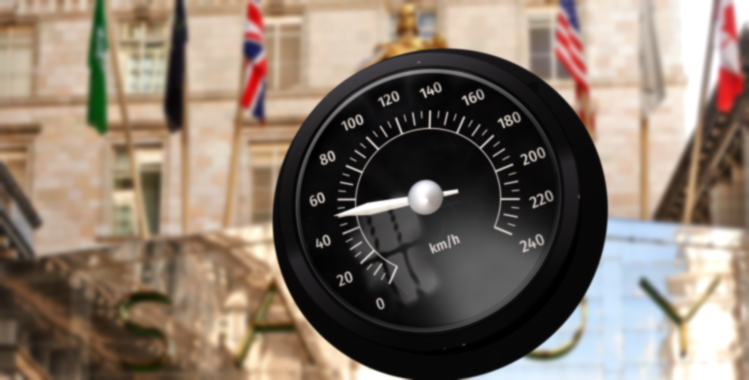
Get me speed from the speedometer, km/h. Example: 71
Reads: 50
